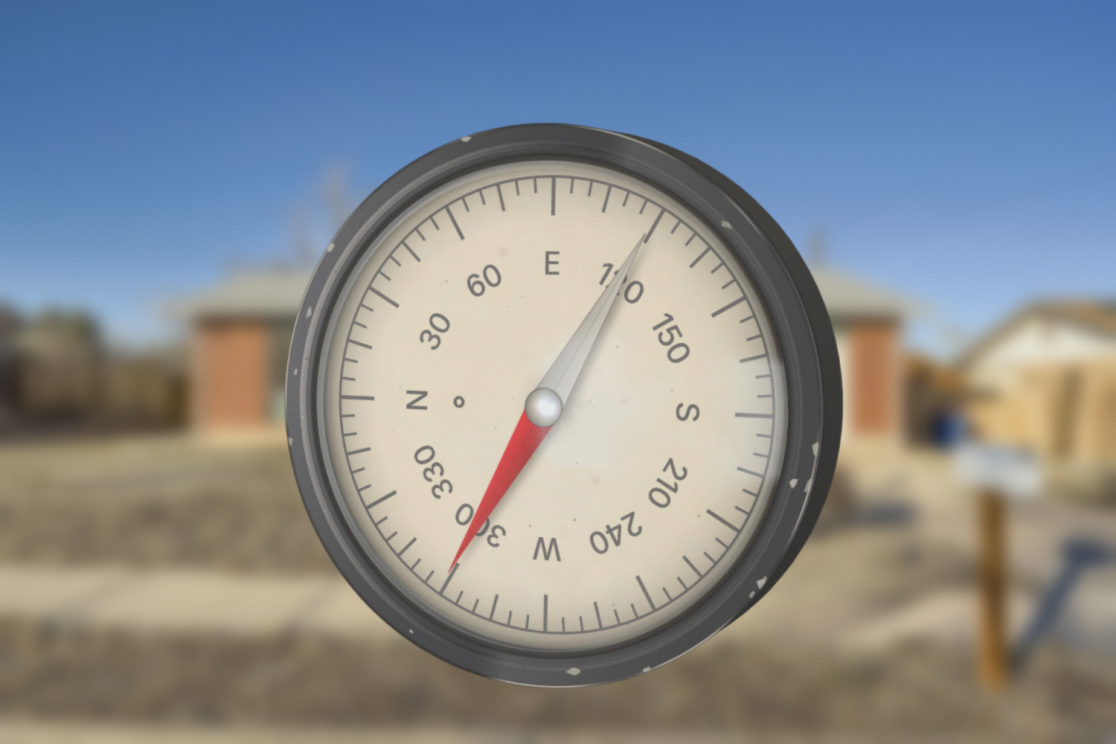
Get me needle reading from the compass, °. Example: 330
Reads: 300
